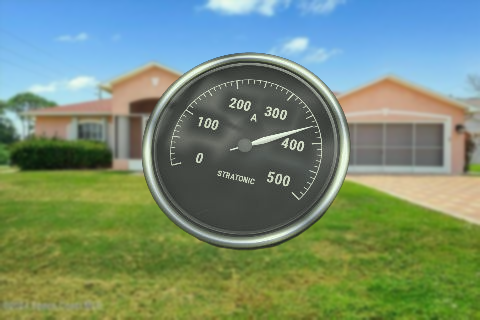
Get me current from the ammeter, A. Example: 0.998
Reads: 370
